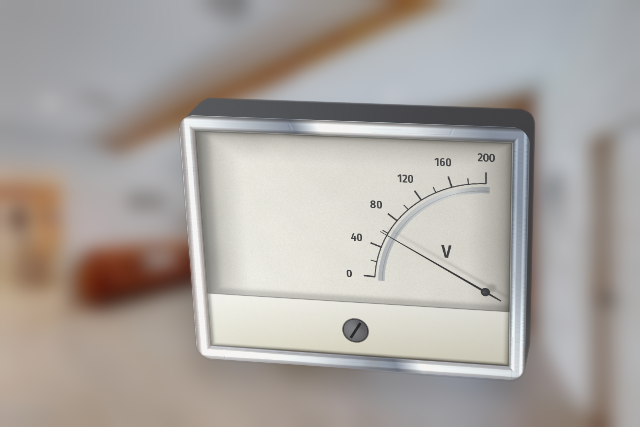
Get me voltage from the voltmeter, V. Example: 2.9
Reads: 60
